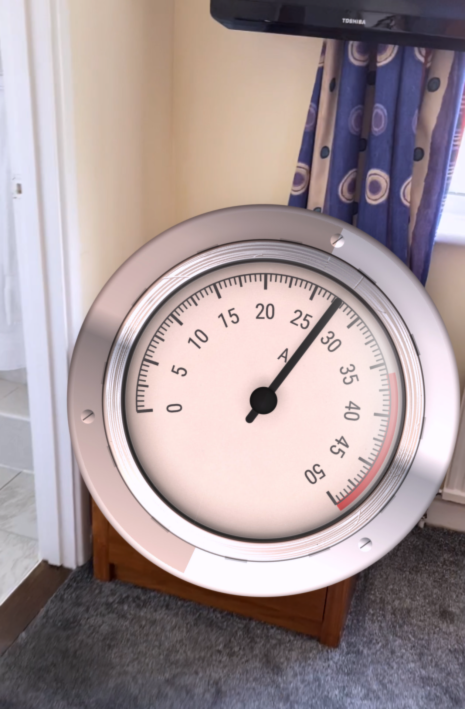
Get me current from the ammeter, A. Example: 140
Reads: 27.5
